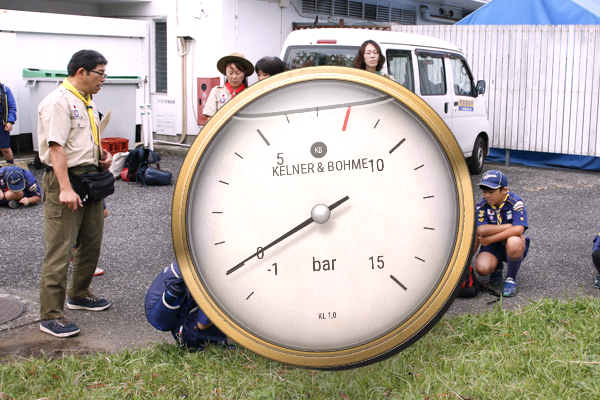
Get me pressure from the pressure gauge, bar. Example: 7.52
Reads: 0
